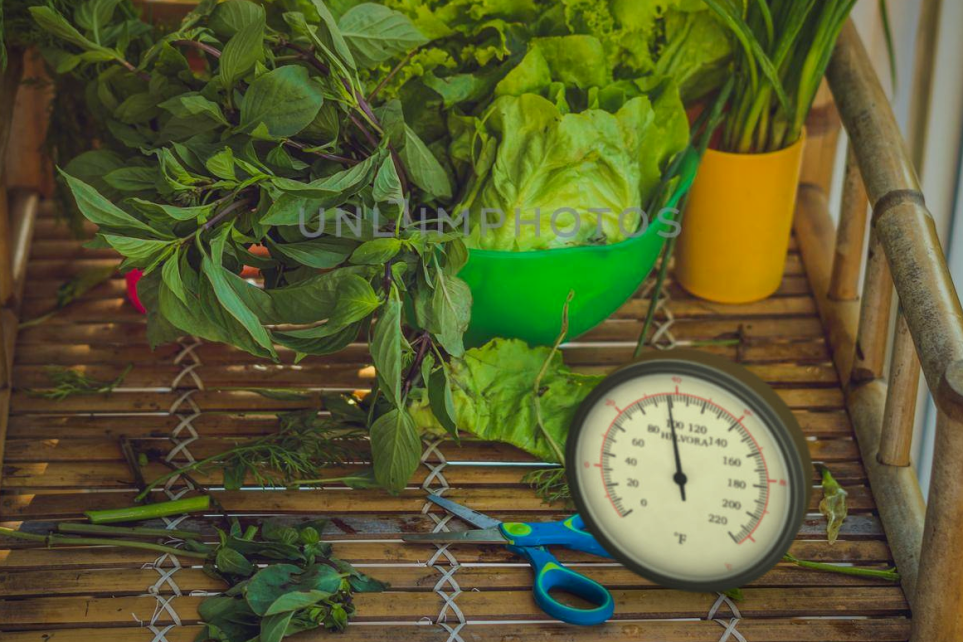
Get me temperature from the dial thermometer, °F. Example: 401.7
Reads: 100
